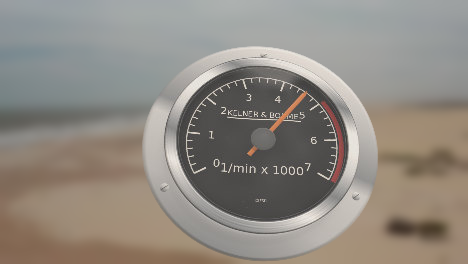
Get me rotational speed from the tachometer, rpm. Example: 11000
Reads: 4600
